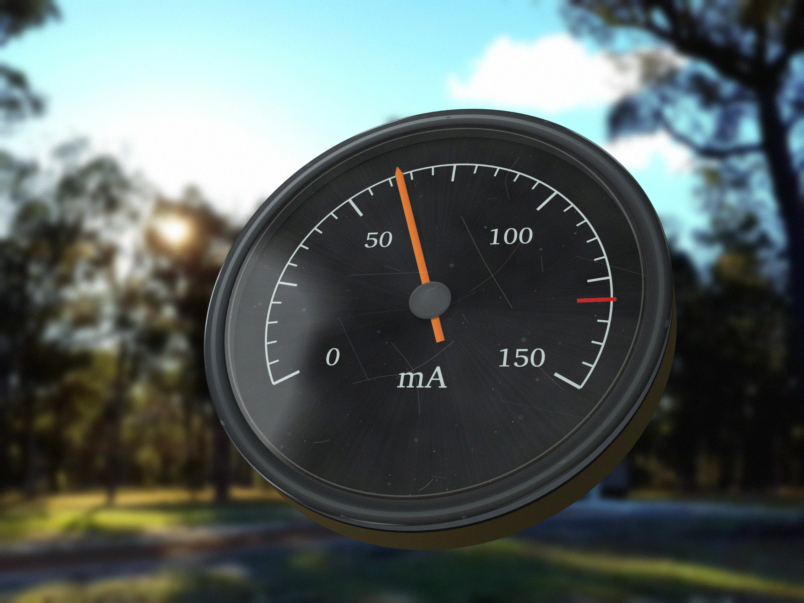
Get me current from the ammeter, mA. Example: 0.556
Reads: 62.5
